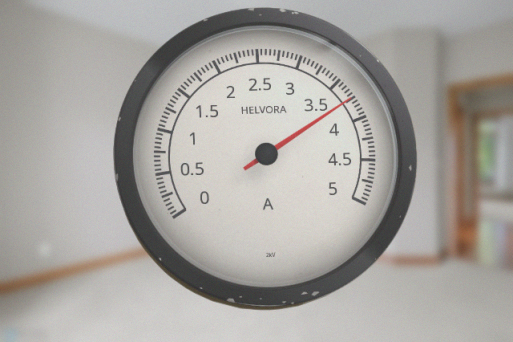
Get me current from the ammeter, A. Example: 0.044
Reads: 3.75
